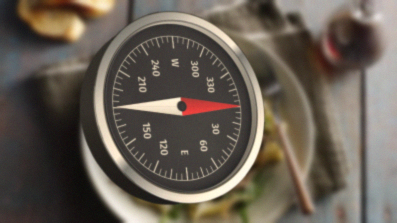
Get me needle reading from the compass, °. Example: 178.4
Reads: 0
